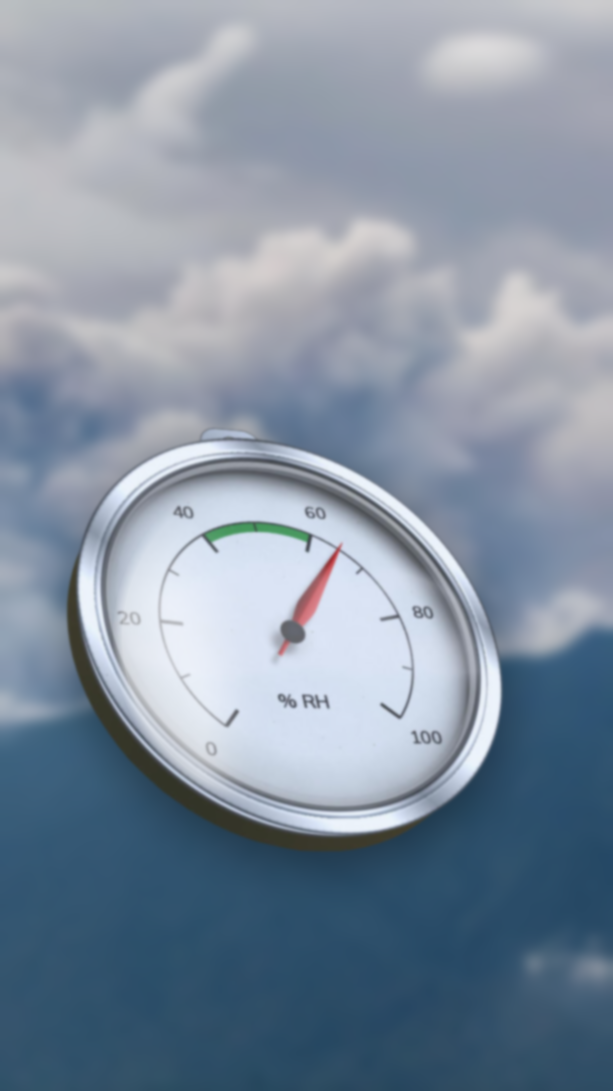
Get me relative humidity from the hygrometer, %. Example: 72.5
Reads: 65
